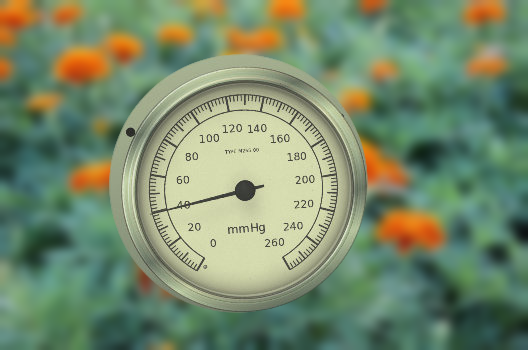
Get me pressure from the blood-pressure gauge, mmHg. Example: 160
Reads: 40
